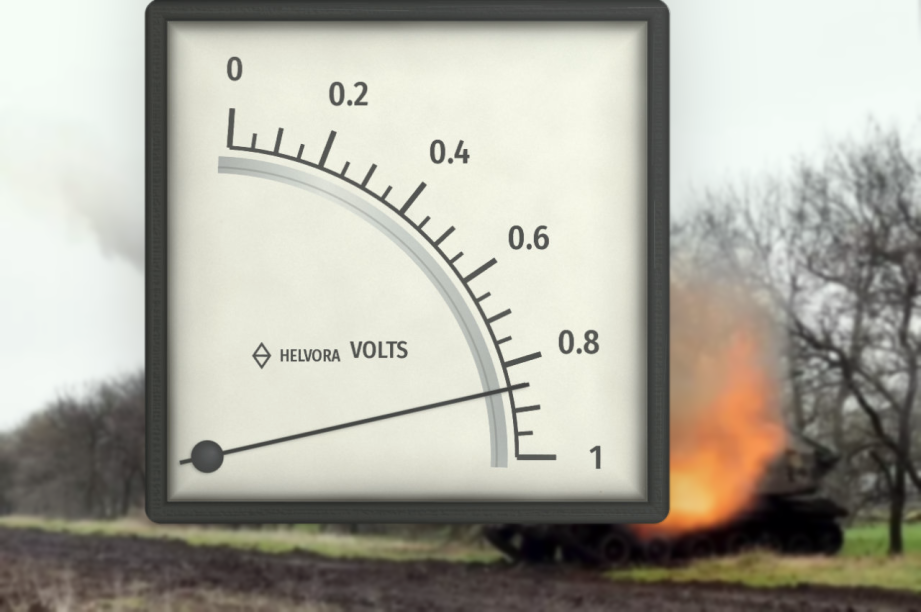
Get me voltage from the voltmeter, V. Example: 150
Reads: 0.85
